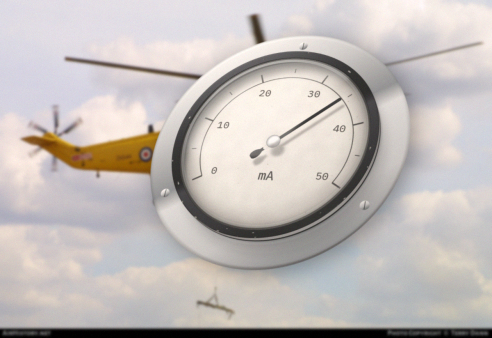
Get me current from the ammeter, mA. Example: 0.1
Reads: 35
